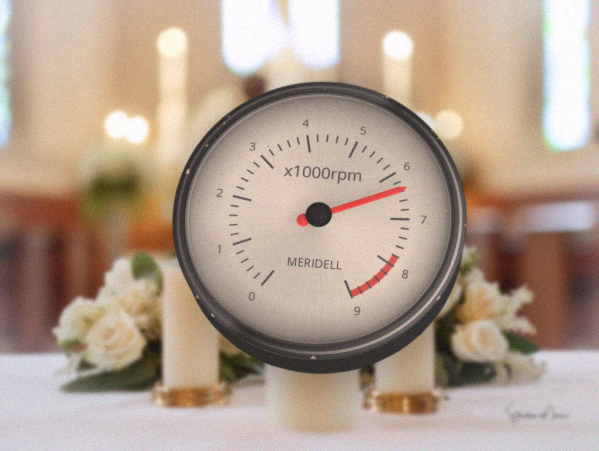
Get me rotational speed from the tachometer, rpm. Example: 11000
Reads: 6400
